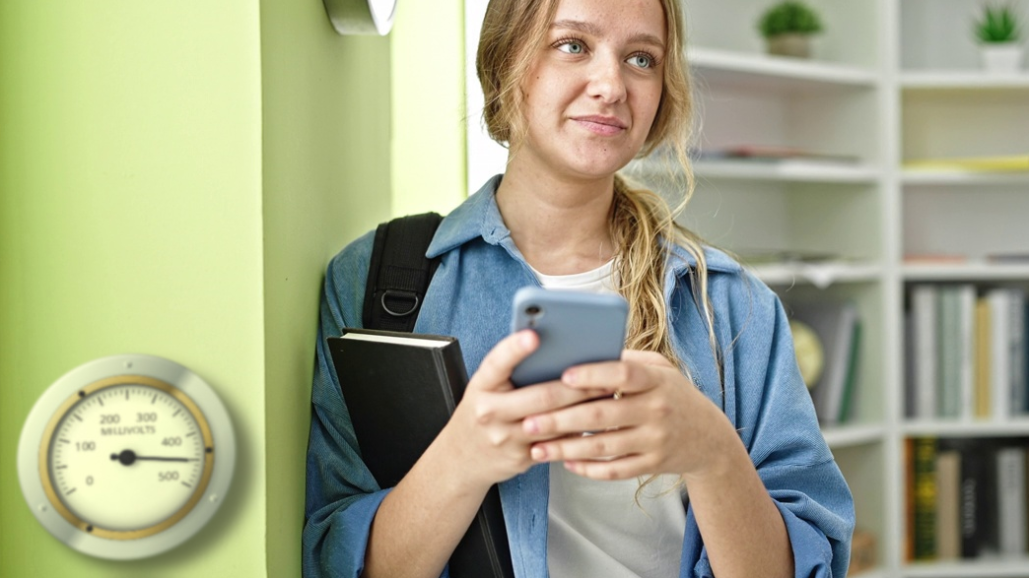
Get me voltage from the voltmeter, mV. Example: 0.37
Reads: 450
